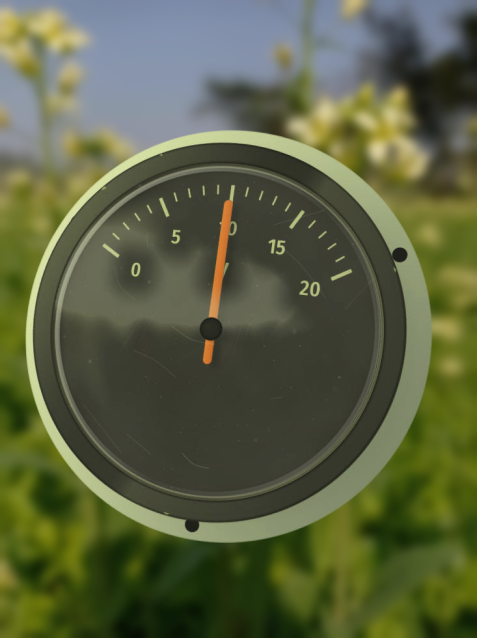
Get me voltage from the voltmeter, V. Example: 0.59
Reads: 10
